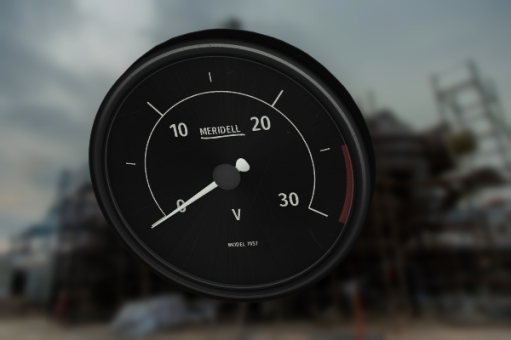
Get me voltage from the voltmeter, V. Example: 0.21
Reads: 0
